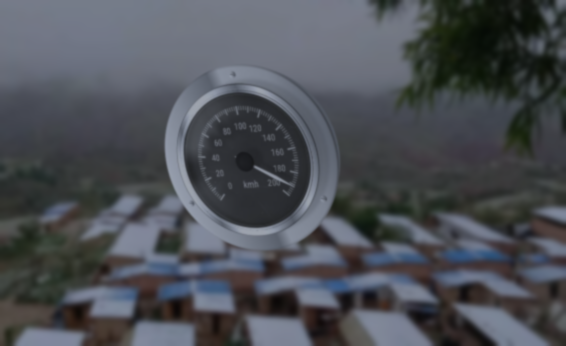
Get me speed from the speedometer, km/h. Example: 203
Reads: 190
